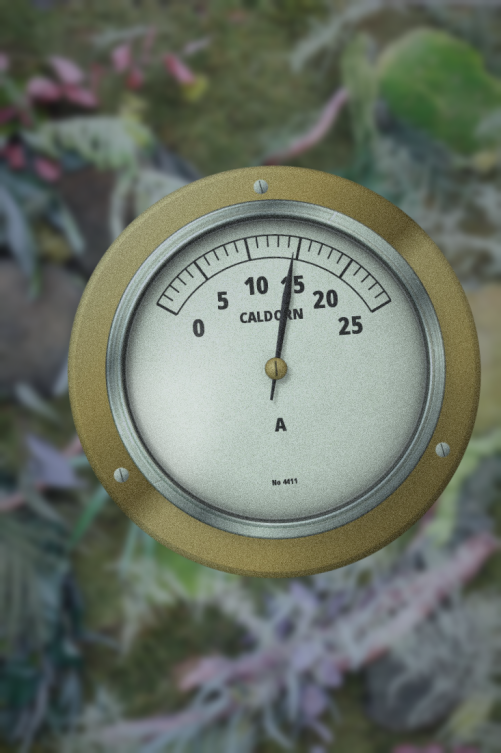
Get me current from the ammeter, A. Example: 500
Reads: 14.5
